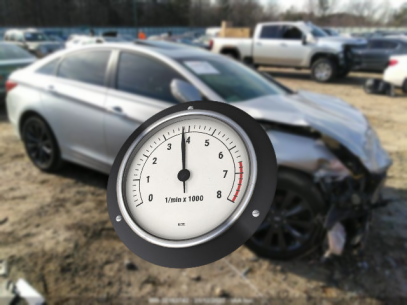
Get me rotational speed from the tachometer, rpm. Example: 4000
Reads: 3800
